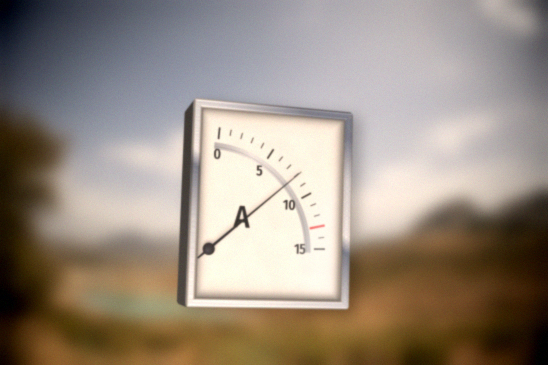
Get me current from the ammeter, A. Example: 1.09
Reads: 8
